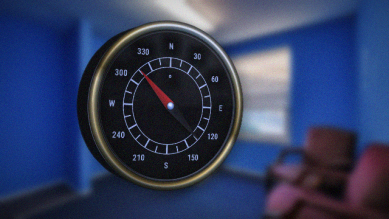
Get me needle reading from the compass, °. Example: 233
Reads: 315
